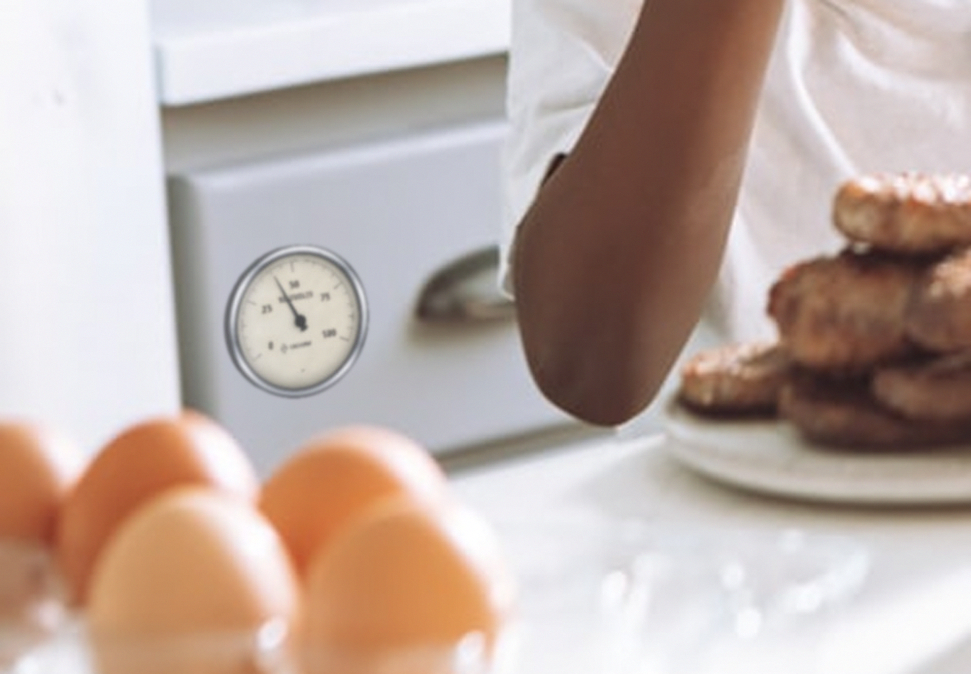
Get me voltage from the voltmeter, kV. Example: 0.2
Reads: 40
